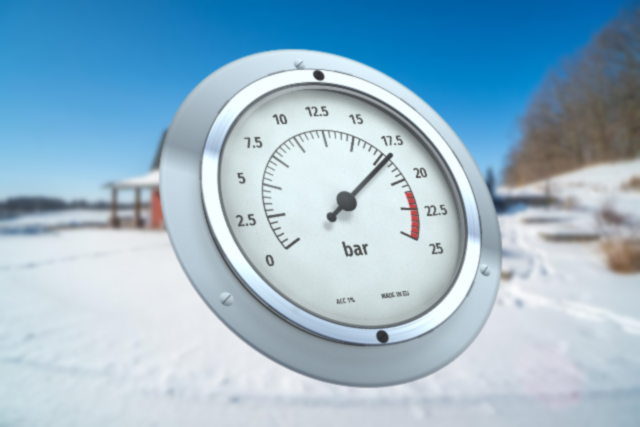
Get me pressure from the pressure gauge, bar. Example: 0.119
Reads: 18
